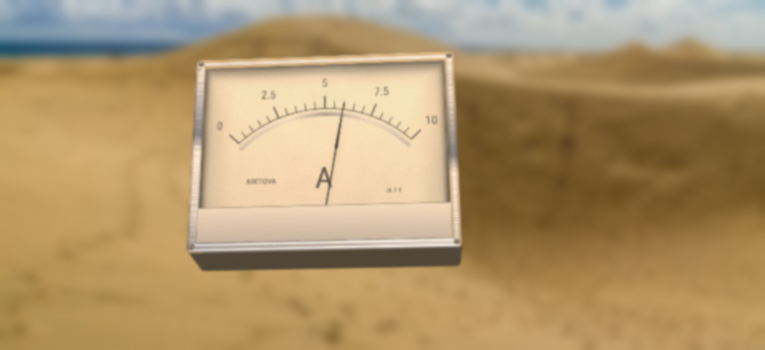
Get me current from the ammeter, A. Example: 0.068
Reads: 6
